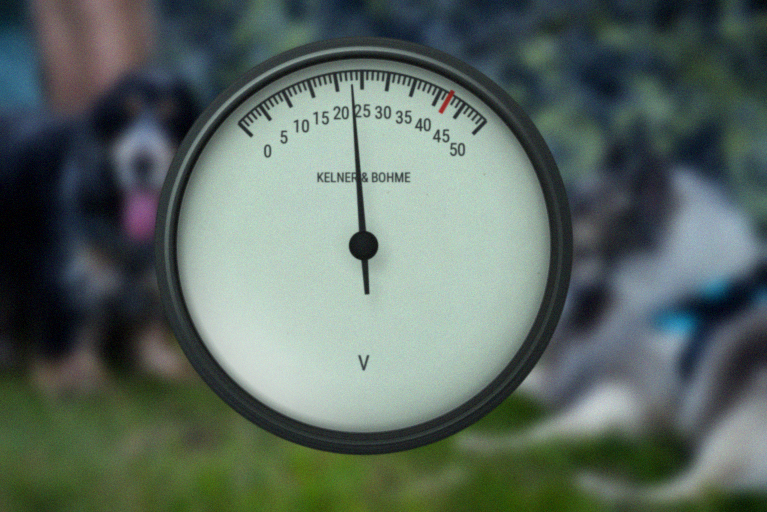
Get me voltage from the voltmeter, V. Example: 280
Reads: 23
